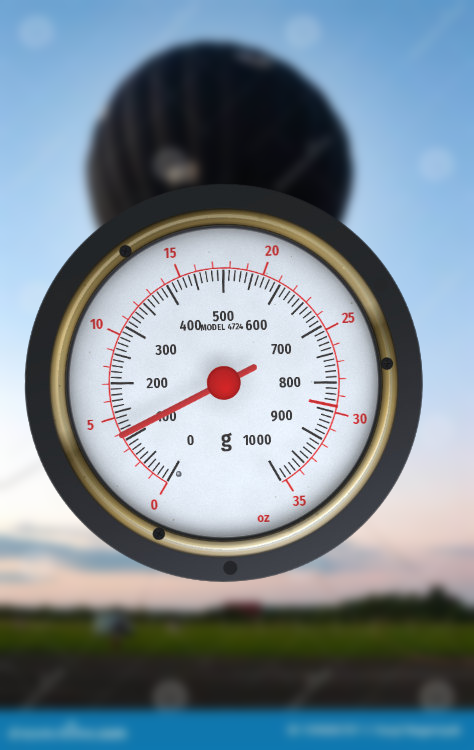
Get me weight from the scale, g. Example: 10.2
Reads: 110
